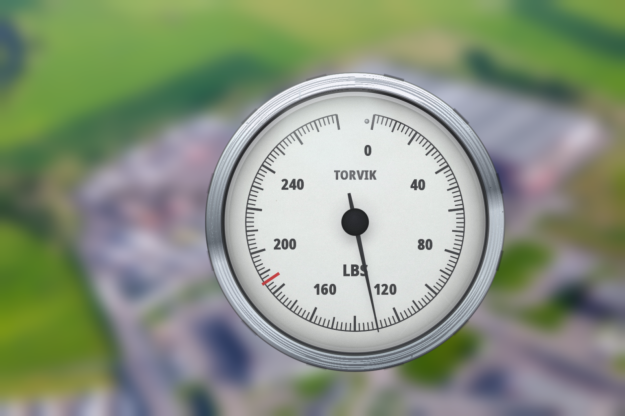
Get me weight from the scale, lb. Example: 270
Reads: 130
